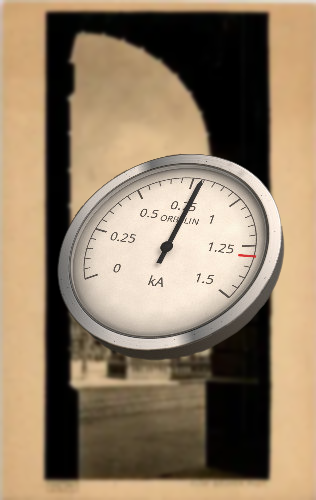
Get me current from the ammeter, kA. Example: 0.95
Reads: 0.8
